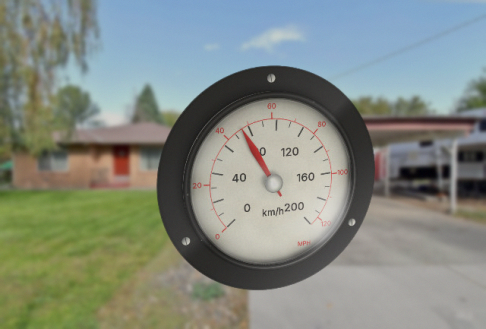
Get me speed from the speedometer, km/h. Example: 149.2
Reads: 75
